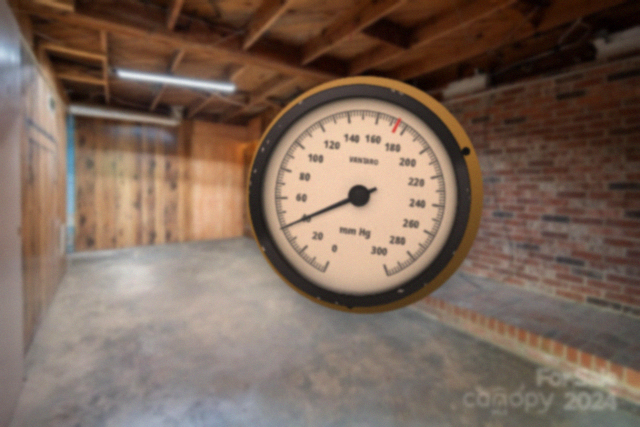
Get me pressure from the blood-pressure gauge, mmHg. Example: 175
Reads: 40
